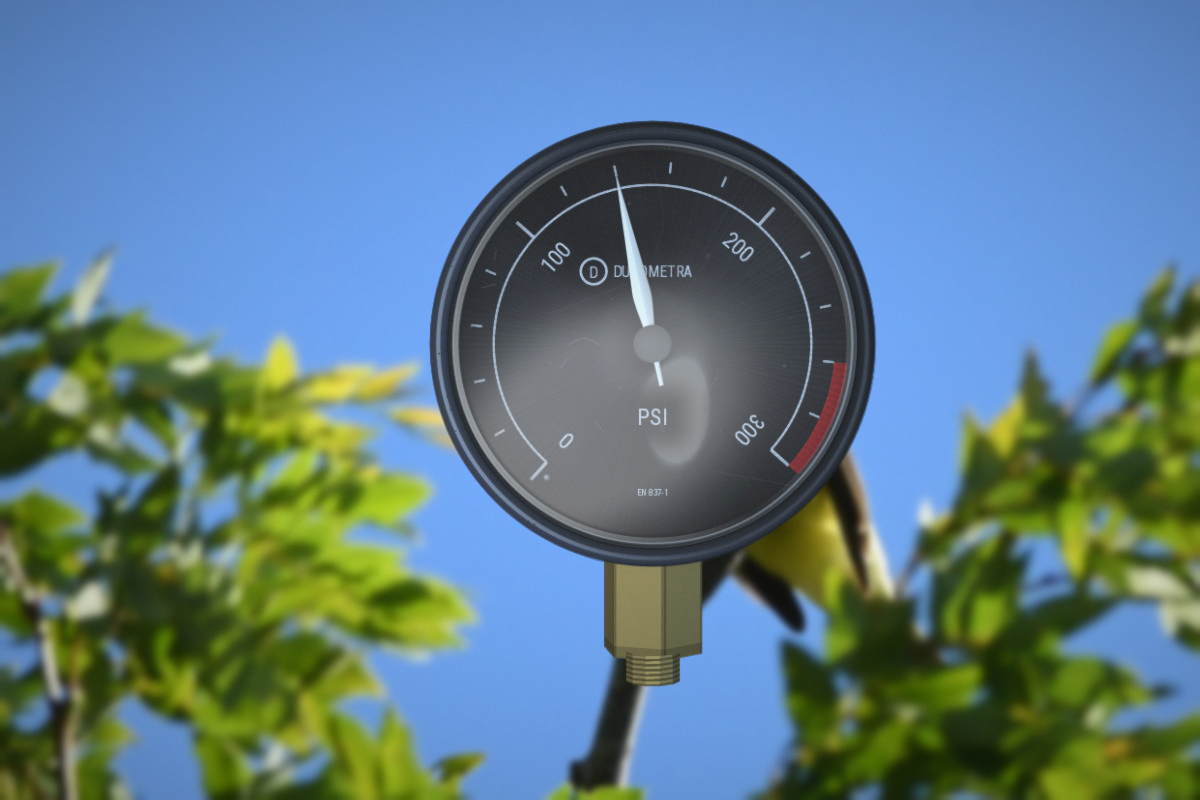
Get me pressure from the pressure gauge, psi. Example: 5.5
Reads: 140
